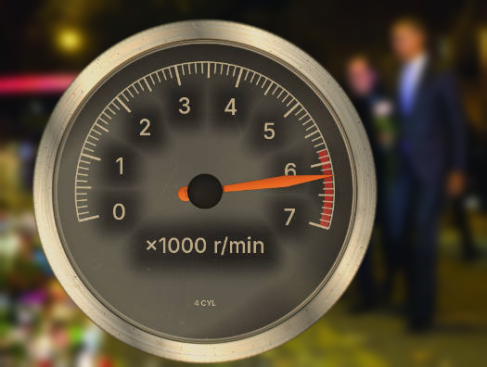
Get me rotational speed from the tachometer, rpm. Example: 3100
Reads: 6200
